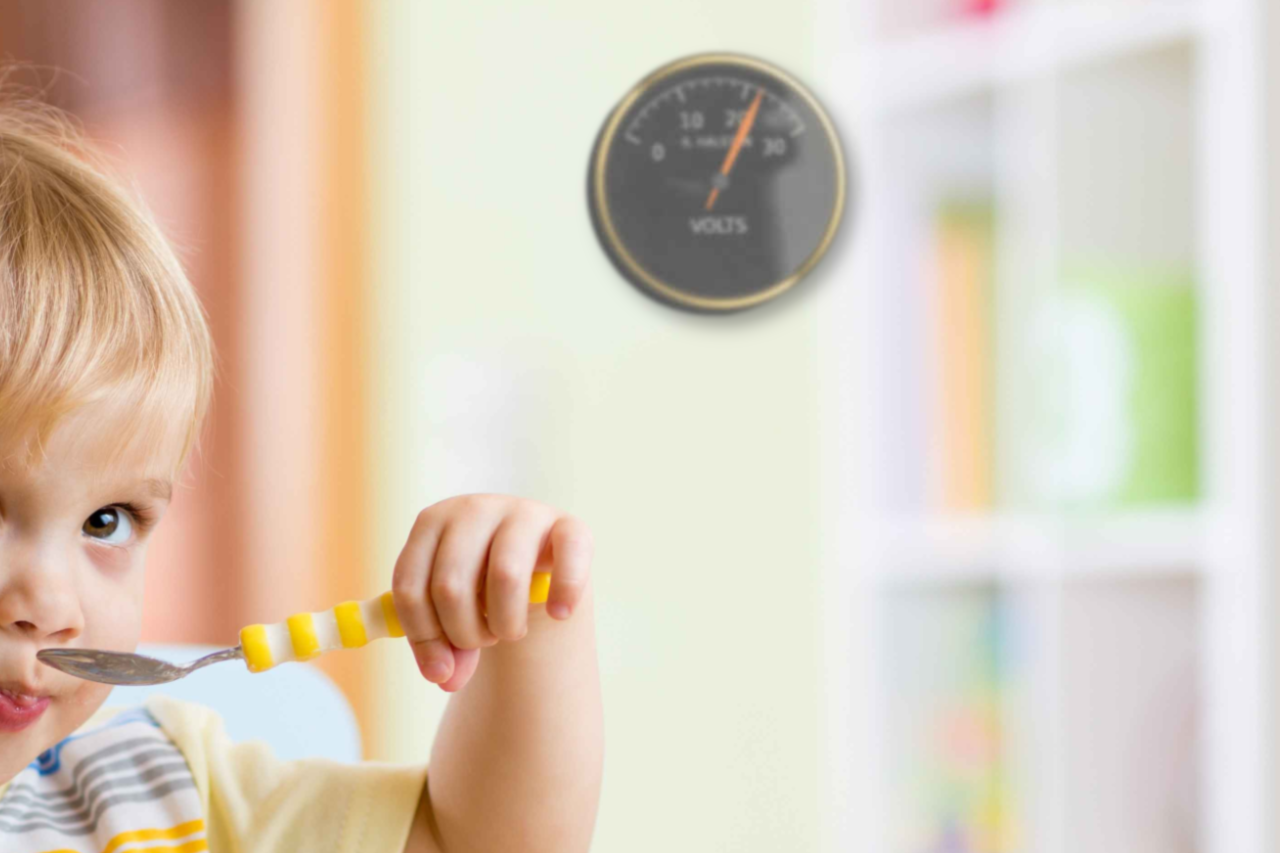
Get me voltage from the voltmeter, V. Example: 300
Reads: 22
